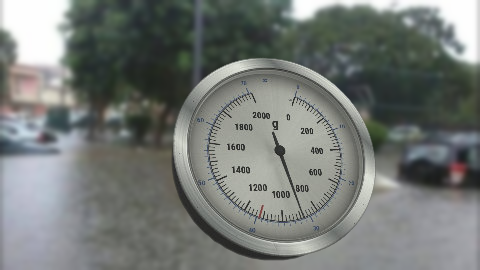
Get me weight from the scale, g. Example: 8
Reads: 900
